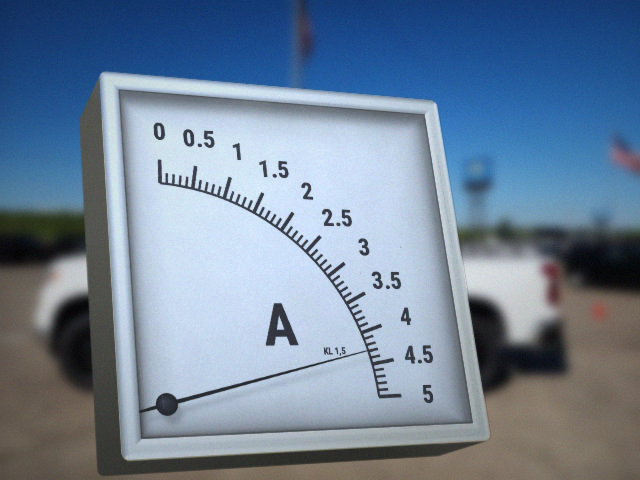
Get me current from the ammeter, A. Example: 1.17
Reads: 4.3
